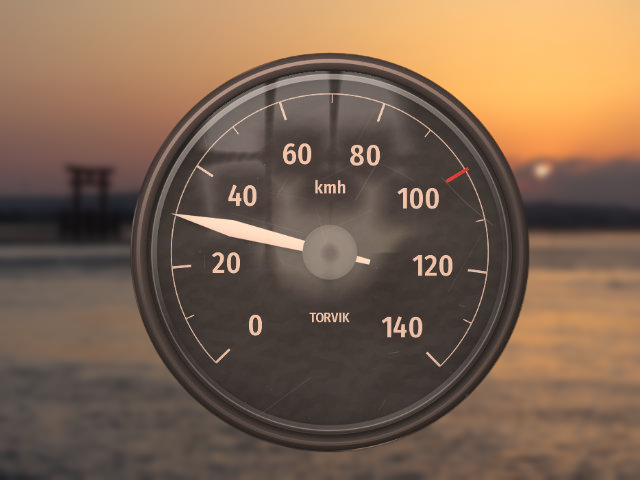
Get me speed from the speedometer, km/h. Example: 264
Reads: 30
